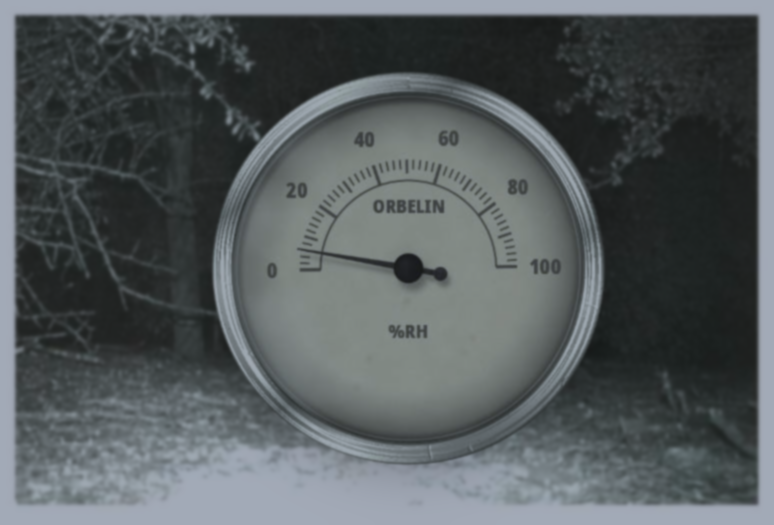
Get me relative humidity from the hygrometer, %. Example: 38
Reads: 6
